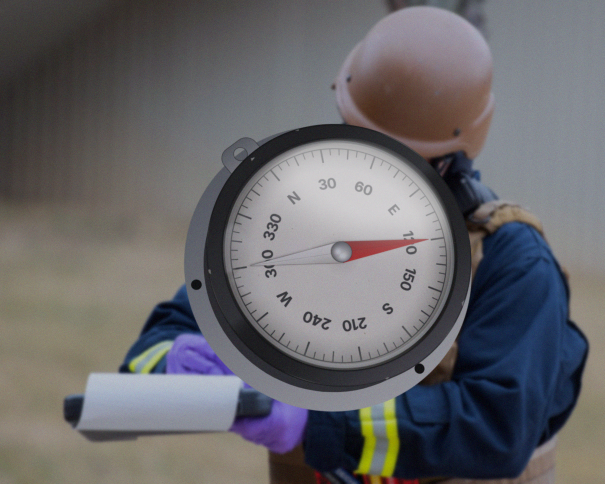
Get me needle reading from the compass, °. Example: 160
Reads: 120
